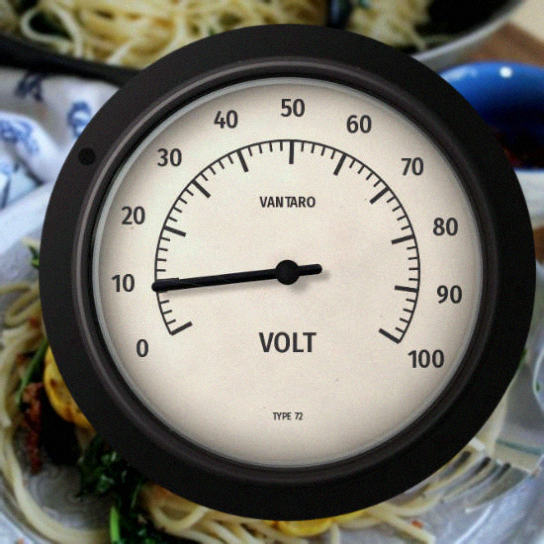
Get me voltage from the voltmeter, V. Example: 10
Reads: 9
